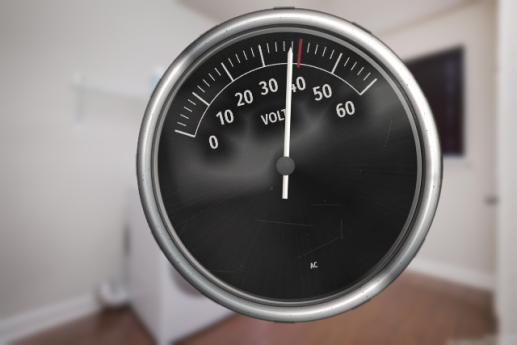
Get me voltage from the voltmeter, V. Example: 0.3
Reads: 38
